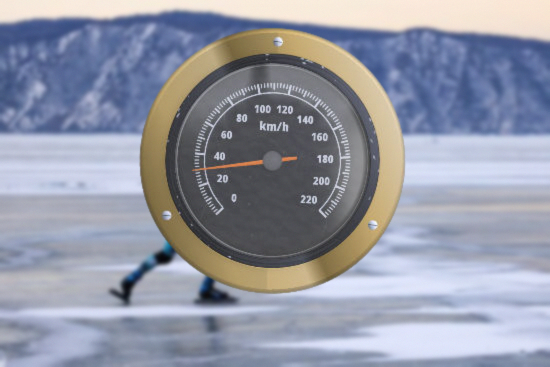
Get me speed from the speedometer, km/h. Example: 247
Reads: 30
